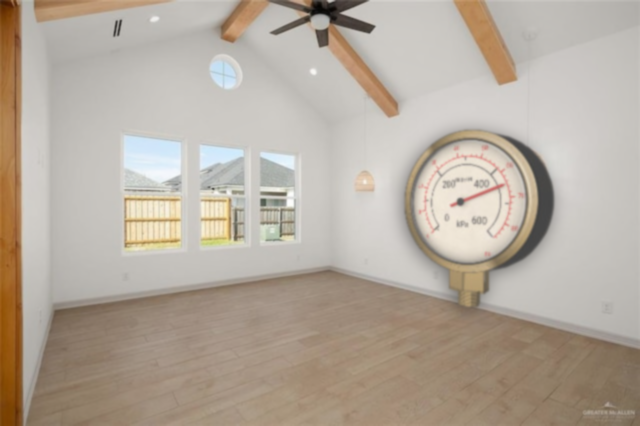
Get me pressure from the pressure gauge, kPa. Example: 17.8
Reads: 450
